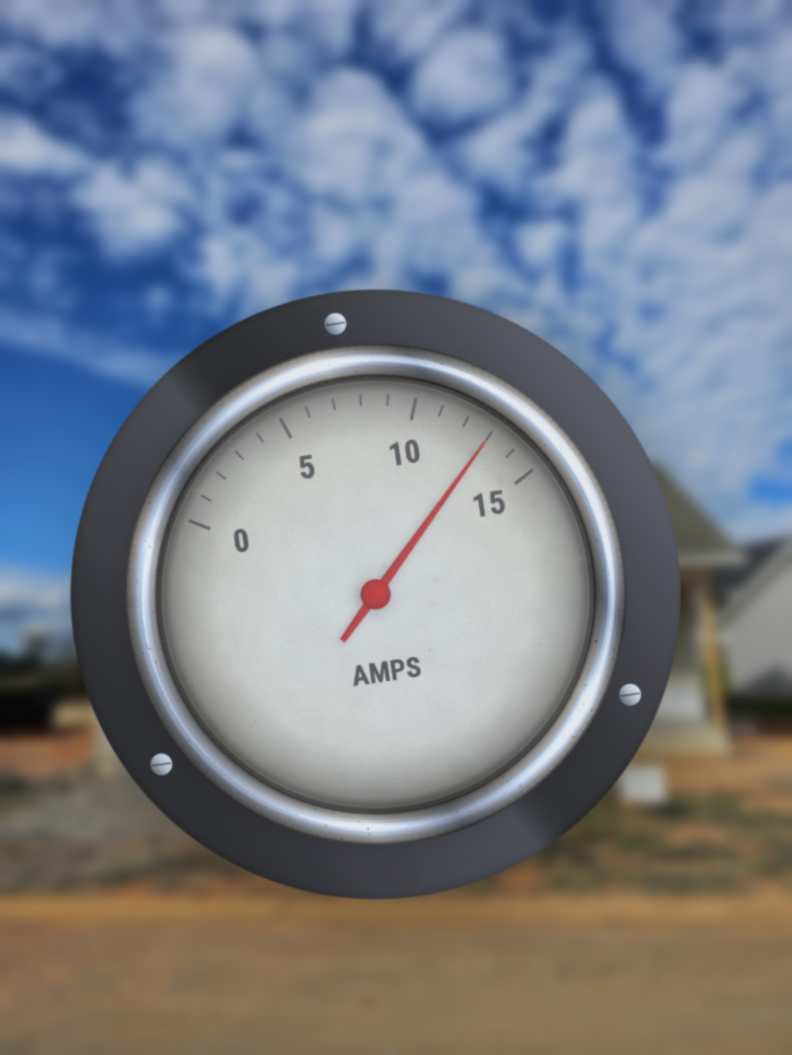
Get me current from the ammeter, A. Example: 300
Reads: 13
